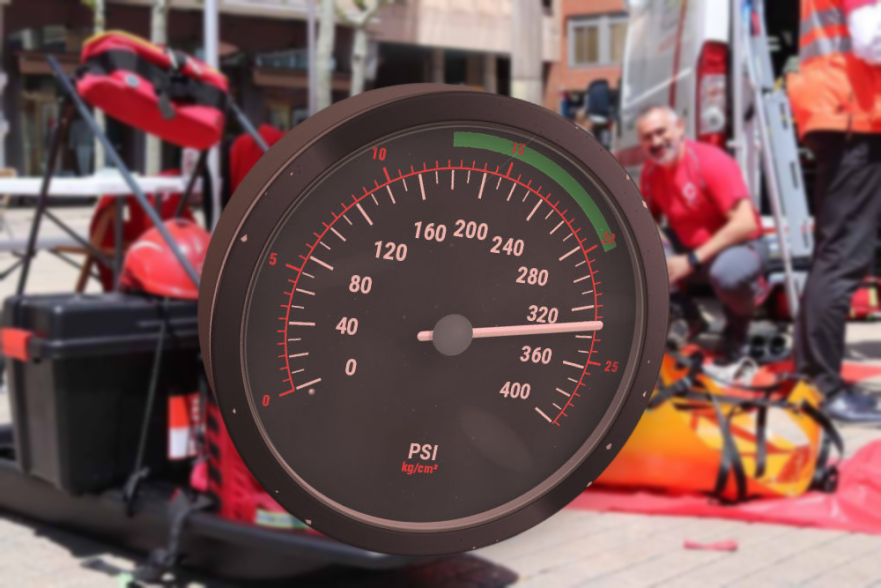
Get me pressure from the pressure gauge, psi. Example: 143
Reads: 330
